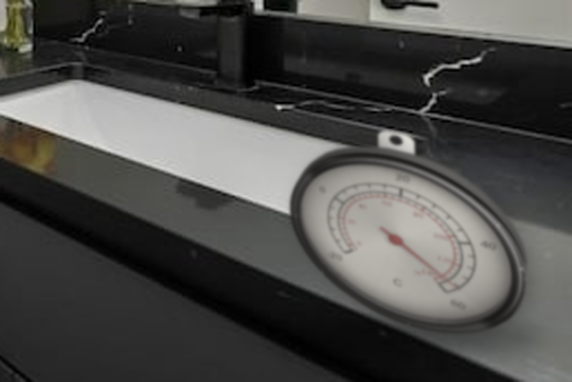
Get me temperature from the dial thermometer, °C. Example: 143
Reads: 56
